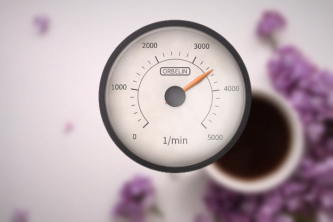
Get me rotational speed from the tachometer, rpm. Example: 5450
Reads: 3500
